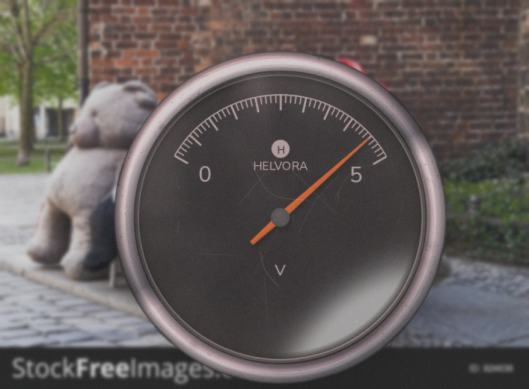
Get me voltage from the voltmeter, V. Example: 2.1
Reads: 4.5
